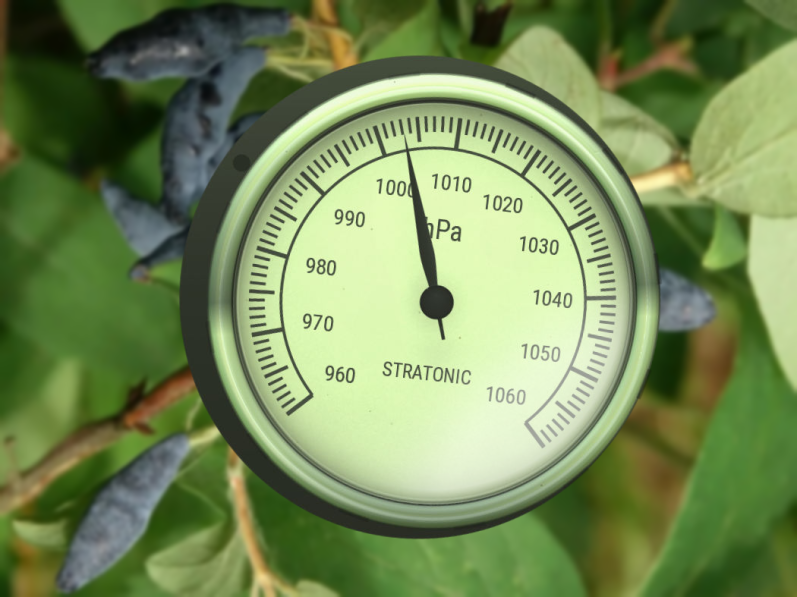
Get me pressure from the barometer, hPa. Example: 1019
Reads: 1003
